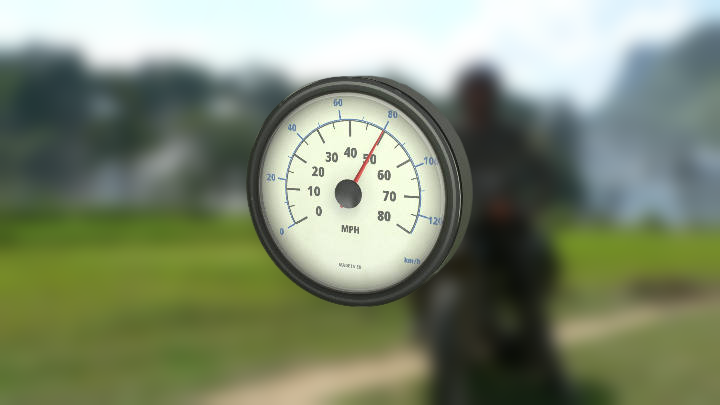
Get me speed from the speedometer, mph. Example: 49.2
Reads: 50
